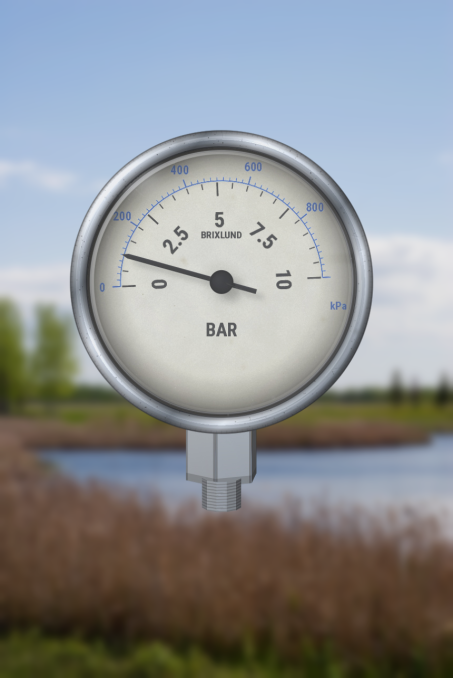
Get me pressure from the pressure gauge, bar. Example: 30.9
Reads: 1
